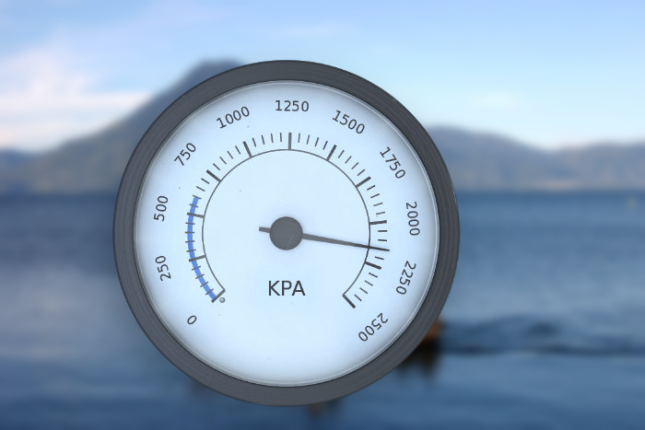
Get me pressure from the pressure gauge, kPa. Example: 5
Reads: 2150
